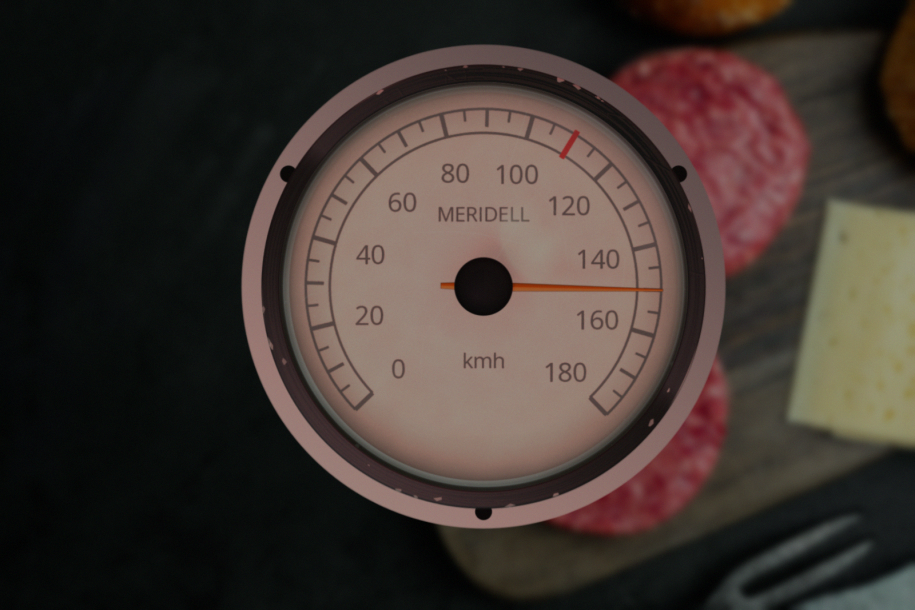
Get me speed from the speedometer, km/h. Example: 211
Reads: 150
